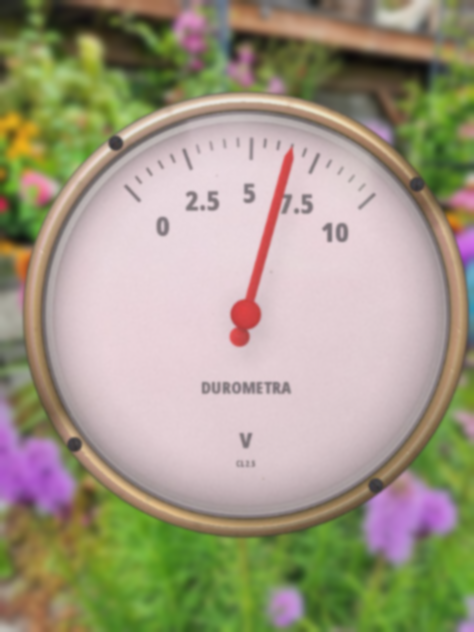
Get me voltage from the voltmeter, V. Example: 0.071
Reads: 6.5
